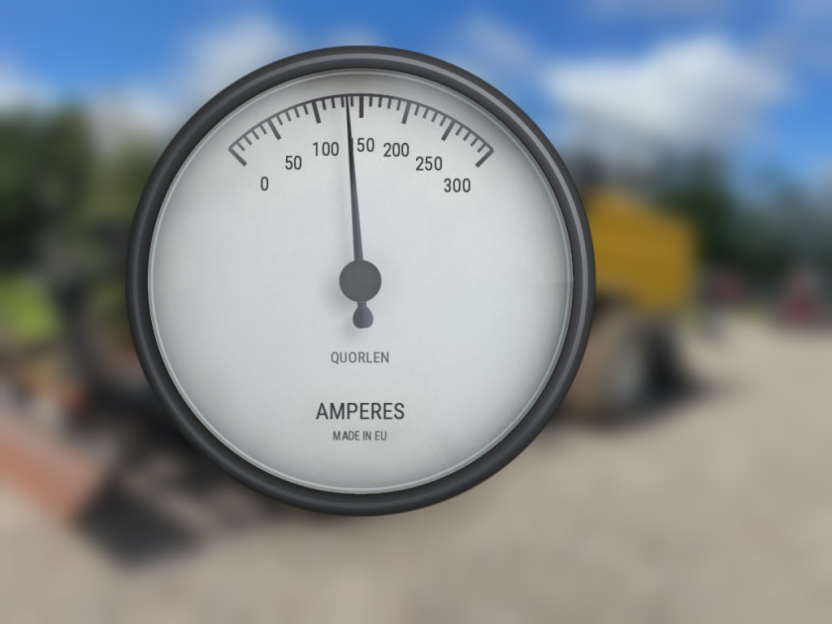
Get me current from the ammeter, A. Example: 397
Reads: 135
